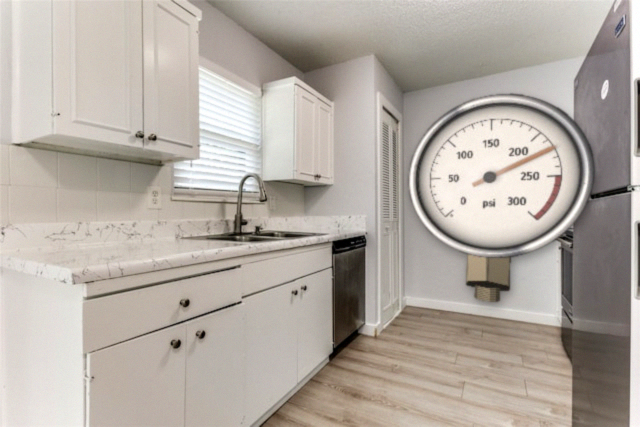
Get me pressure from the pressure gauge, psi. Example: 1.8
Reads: 220
